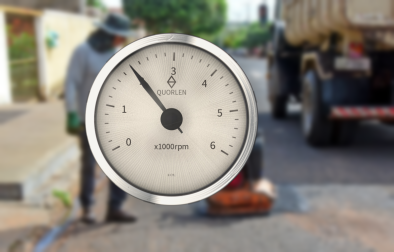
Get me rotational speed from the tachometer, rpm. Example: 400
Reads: 2000
